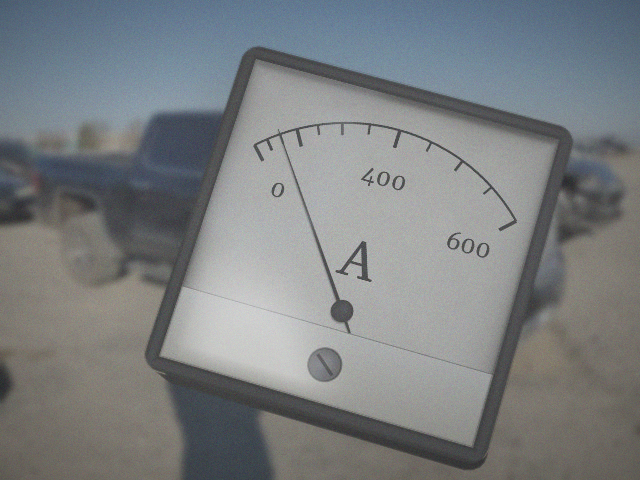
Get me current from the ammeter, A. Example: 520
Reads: 150
